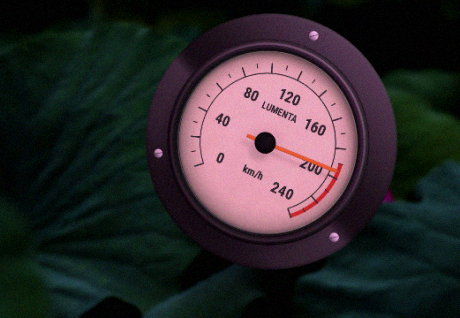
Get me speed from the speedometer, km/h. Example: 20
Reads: 195
